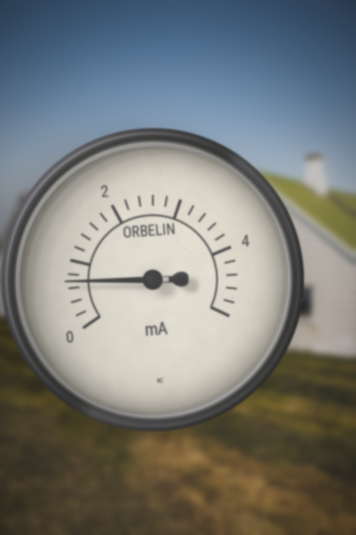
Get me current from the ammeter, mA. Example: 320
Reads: 0.7
